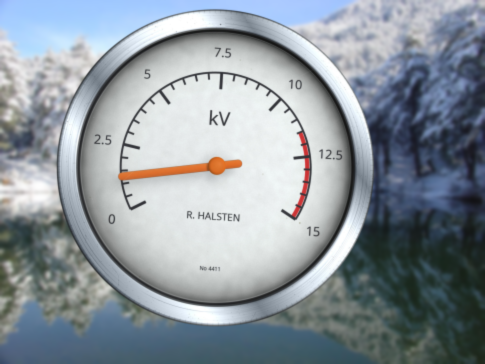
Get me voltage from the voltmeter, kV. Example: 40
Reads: 1.25
